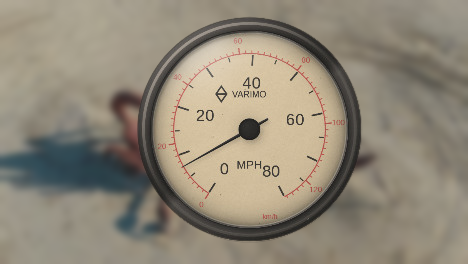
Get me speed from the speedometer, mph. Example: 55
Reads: 7.5
